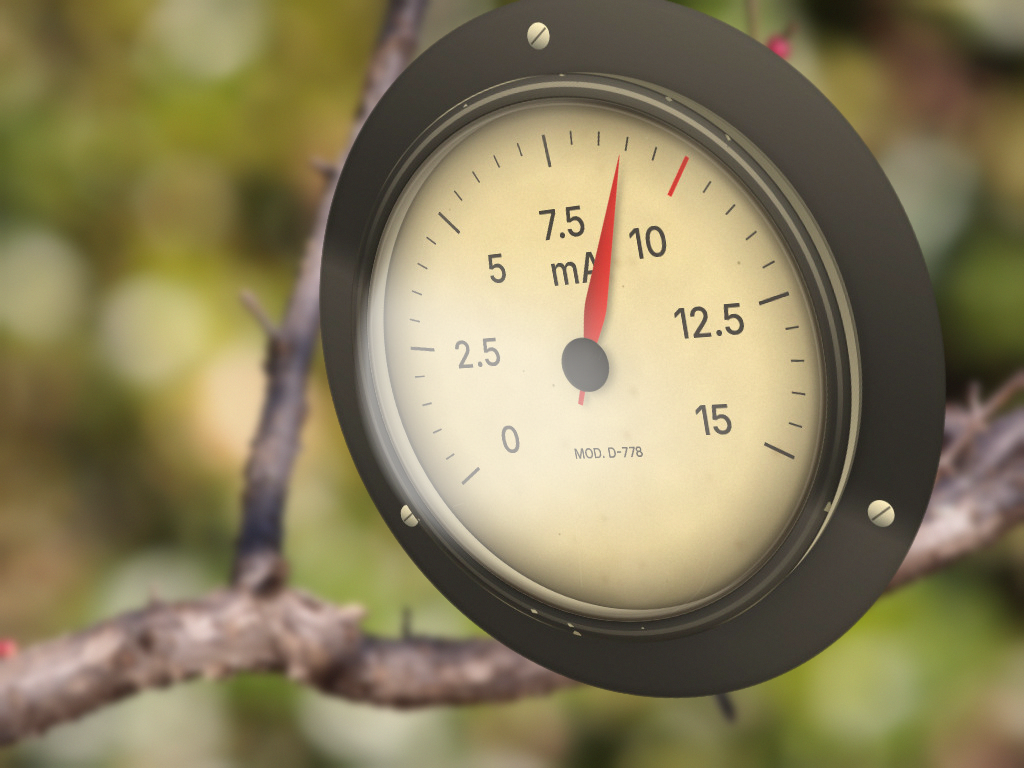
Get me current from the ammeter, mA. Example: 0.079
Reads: 9
